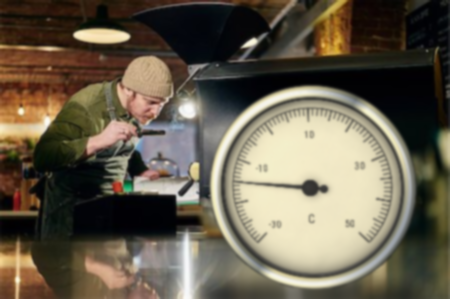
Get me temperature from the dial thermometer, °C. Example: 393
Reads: -15
